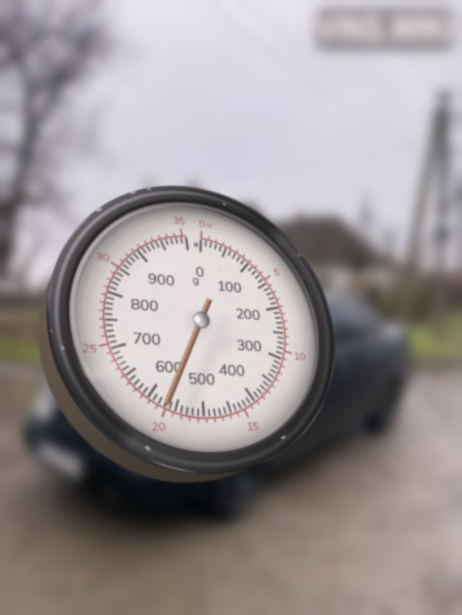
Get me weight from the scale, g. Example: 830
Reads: 570
